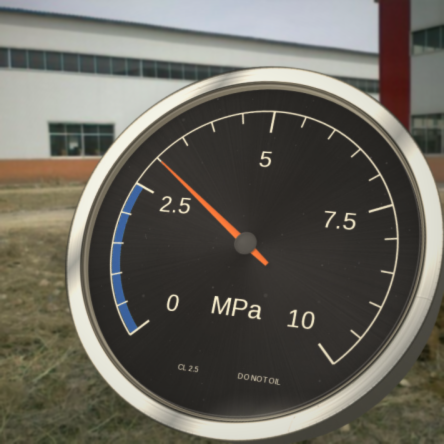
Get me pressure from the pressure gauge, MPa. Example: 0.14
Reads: 3
